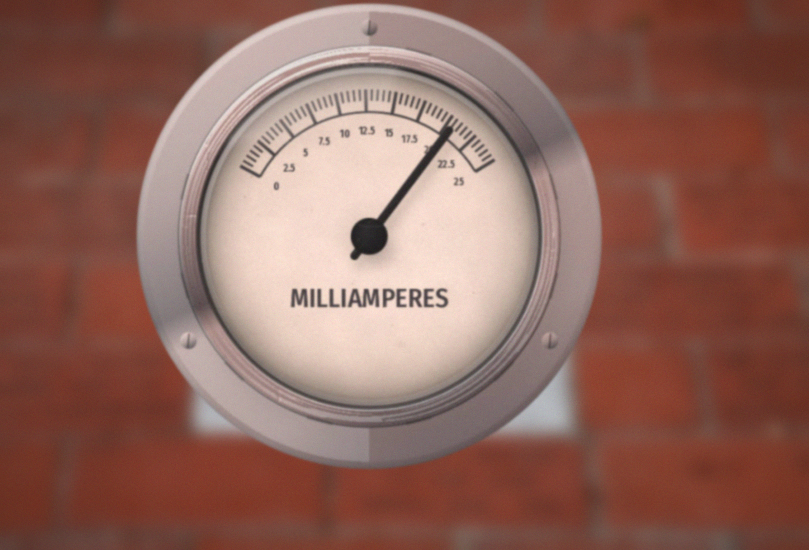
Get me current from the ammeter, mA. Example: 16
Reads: 20.5
